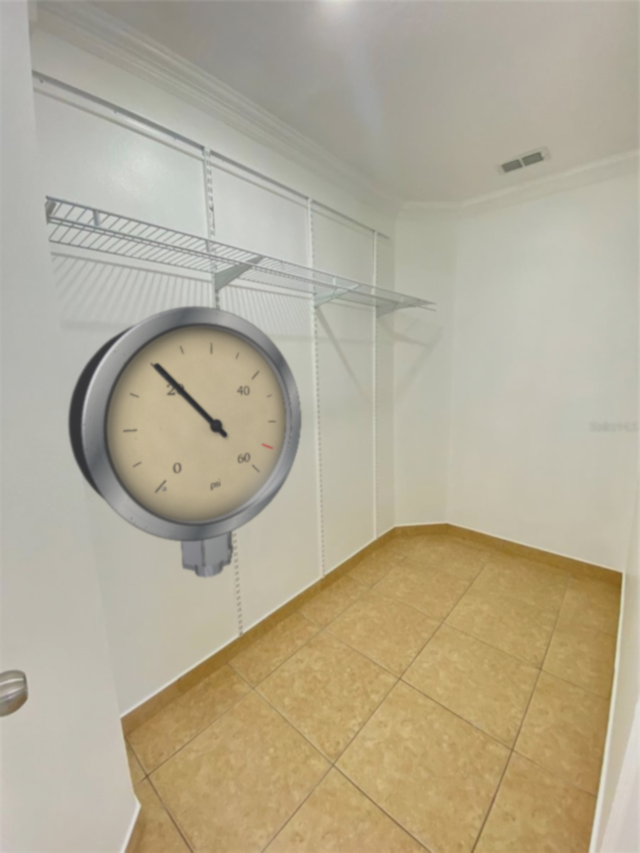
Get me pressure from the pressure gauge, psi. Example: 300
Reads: 20
